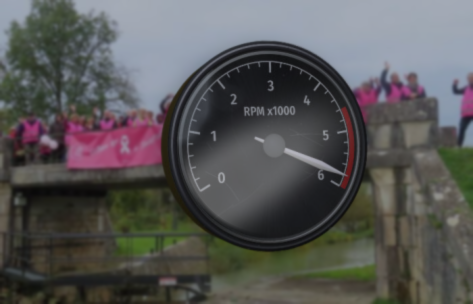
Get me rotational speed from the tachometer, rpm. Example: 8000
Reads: 5800
